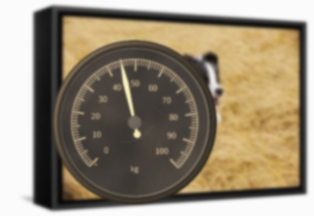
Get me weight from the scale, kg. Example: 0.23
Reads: 45
